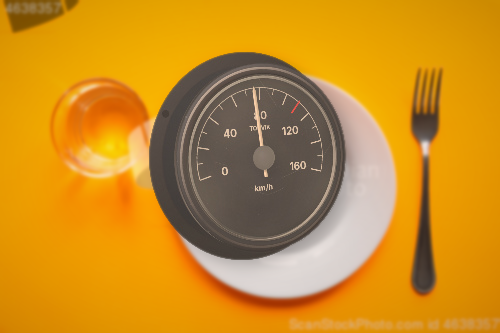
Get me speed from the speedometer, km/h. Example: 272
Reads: 75
